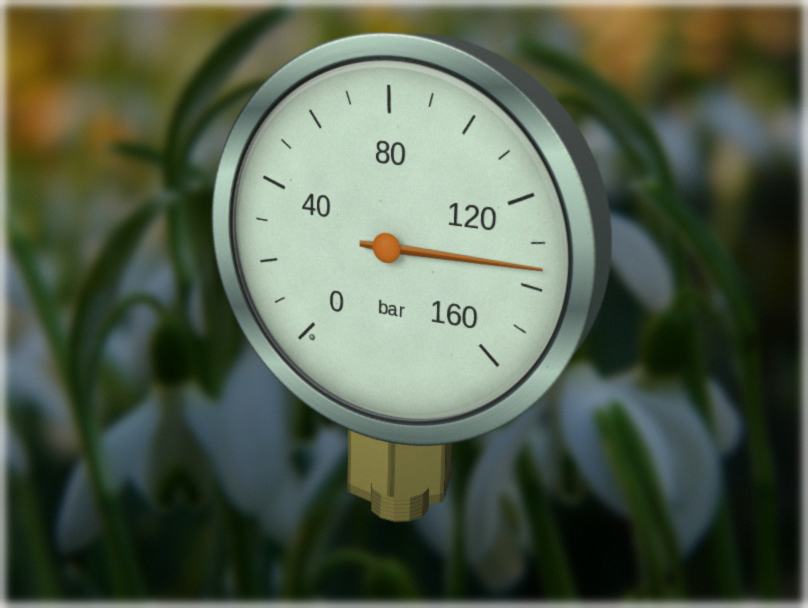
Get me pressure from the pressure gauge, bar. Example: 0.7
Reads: 135
